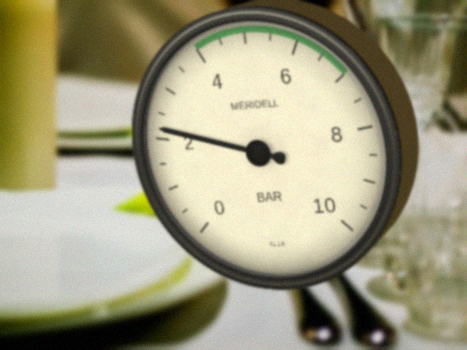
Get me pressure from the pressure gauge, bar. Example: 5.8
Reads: 2.25
